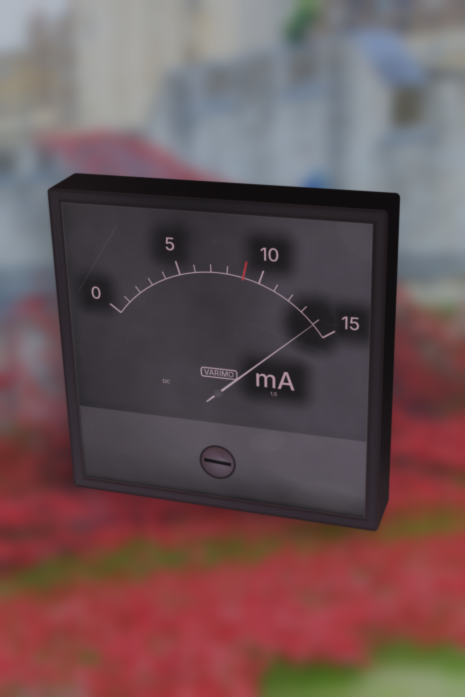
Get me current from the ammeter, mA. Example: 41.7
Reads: 14
